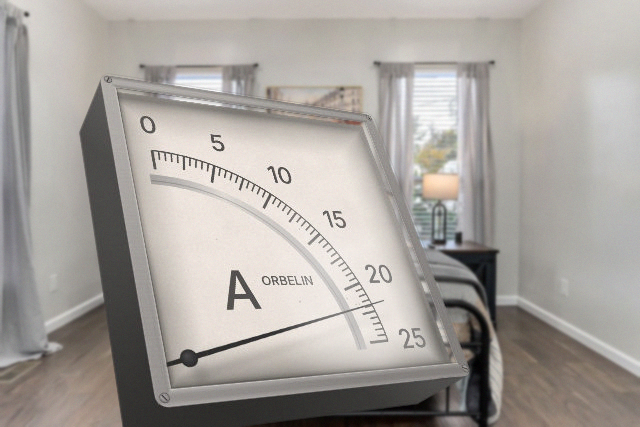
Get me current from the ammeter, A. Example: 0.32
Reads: 22
